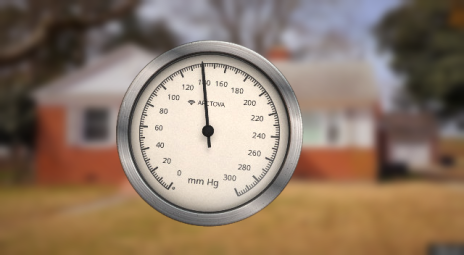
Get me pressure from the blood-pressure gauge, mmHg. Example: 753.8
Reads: 140
